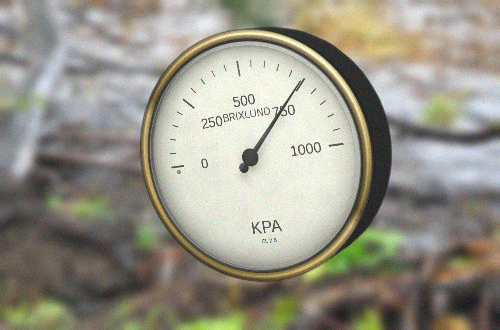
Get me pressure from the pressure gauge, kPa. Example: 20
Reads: 750
